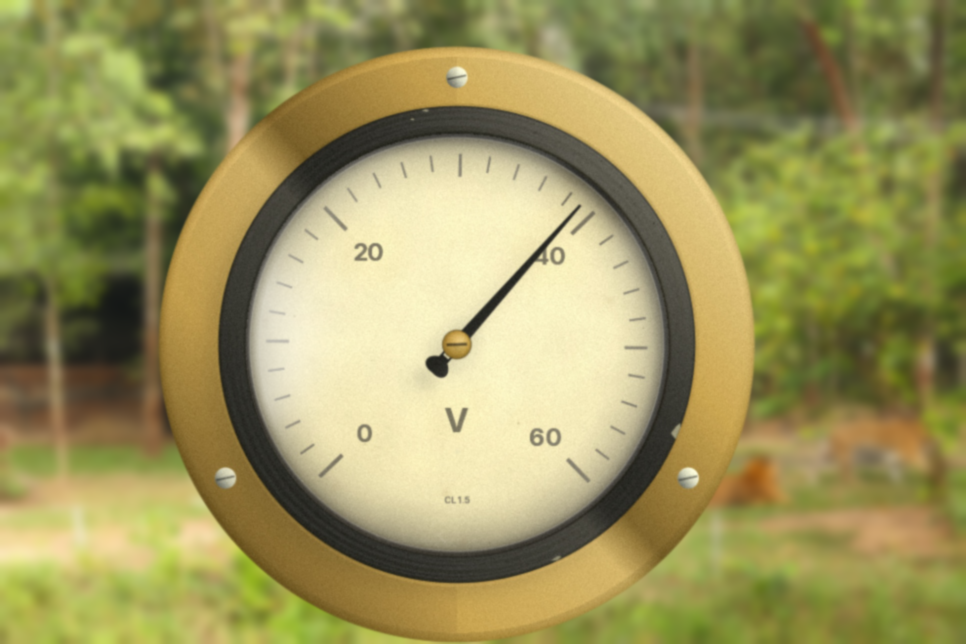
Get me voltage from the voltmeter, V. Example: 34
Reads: 39
